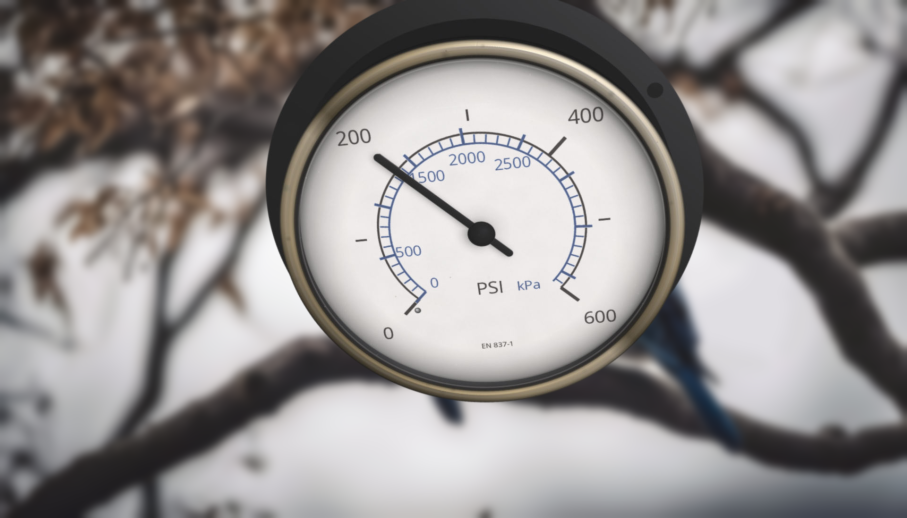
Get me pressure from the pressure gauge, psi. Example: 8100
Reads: 200
